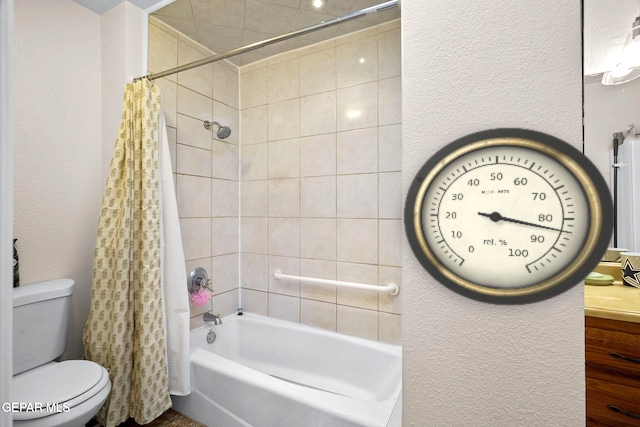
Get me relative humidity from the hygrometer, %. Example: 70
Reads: 84
